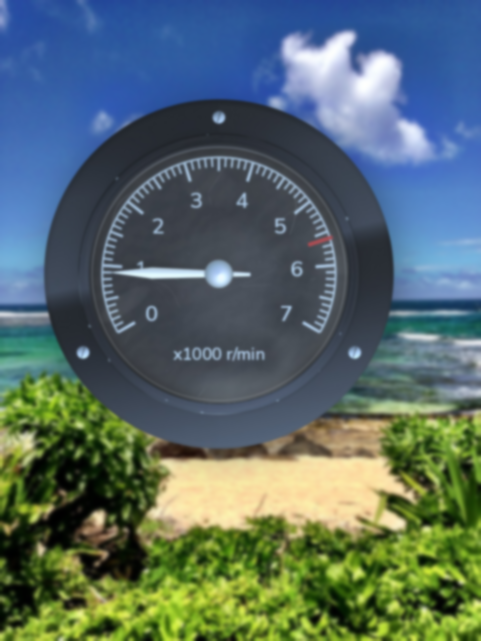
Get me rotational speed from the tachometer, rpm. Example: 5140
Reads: 900
